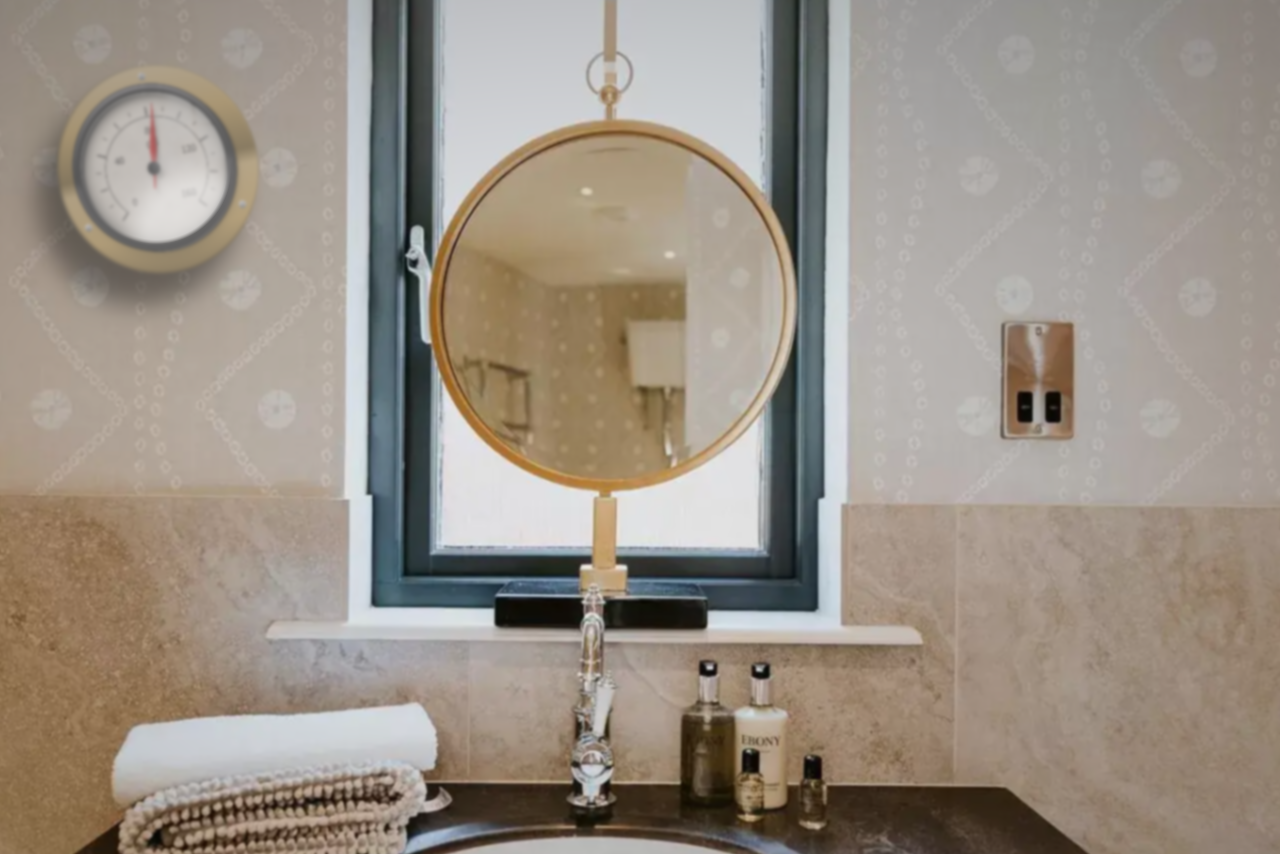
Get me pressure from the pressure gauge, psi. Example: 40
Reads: 85
